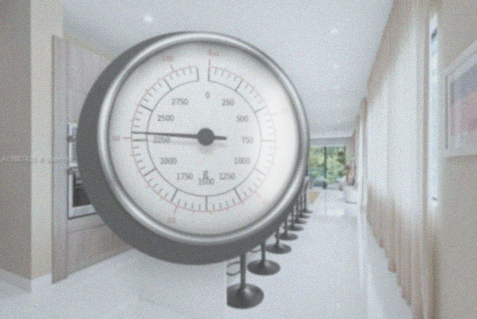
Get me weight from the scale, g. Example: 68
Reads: 2300
